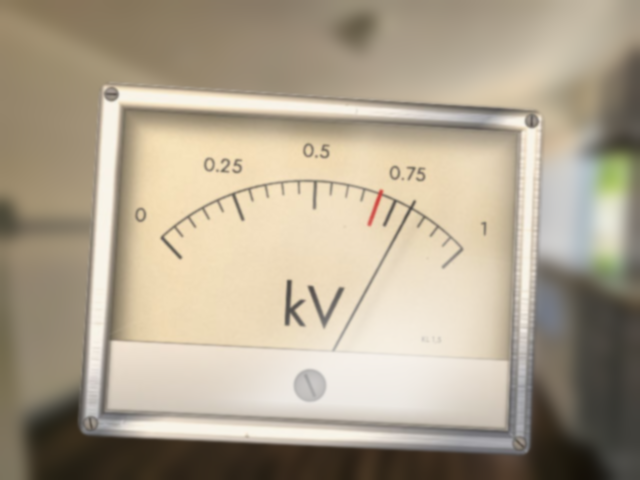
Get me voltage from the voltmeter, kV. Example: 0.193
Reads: 0.8
